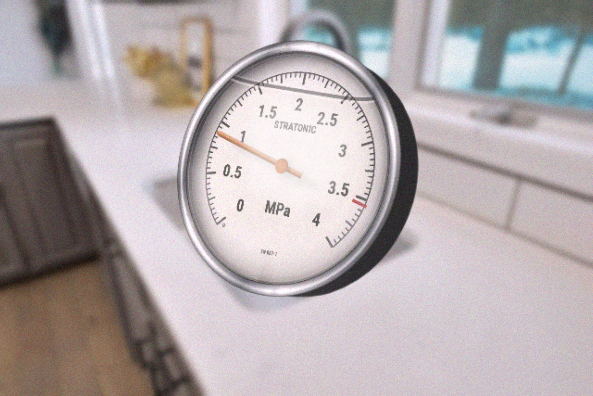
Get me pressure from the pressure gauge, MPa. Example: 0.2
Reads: 0.9
